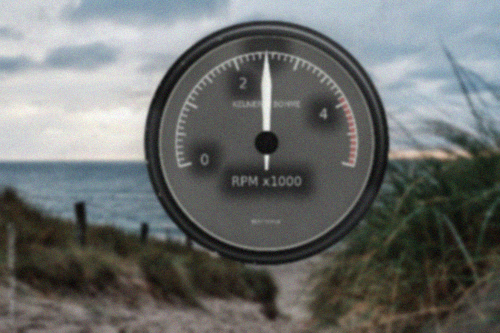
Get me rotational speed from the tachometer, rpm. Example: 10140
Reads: 2500
